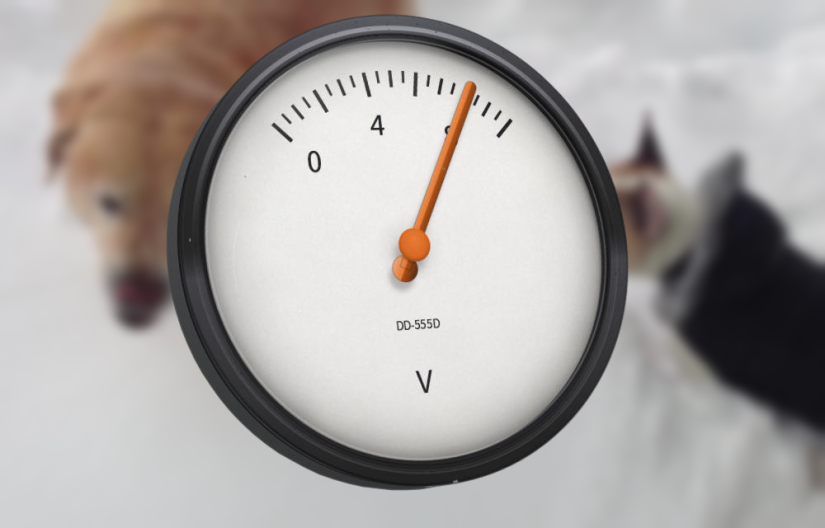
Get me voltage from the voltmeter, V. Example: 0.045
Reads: 8
